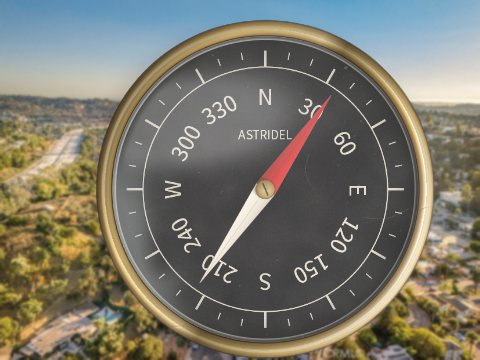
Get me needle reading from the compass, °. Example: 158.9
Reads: 35
